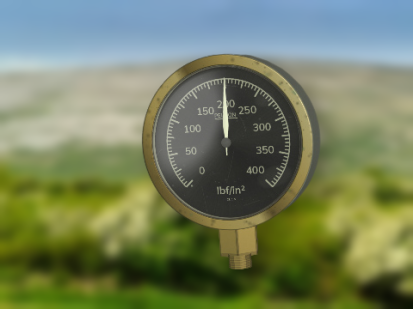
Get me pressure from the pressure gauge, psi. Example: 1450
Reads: 200
